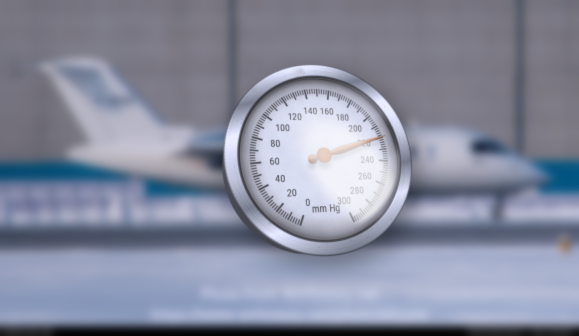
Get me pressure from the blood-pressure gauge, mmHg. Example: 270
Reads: 220
